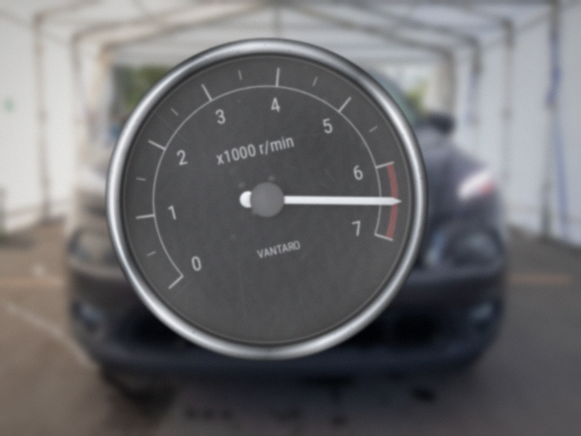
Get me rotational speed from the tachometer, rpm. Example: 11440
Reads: 6500
